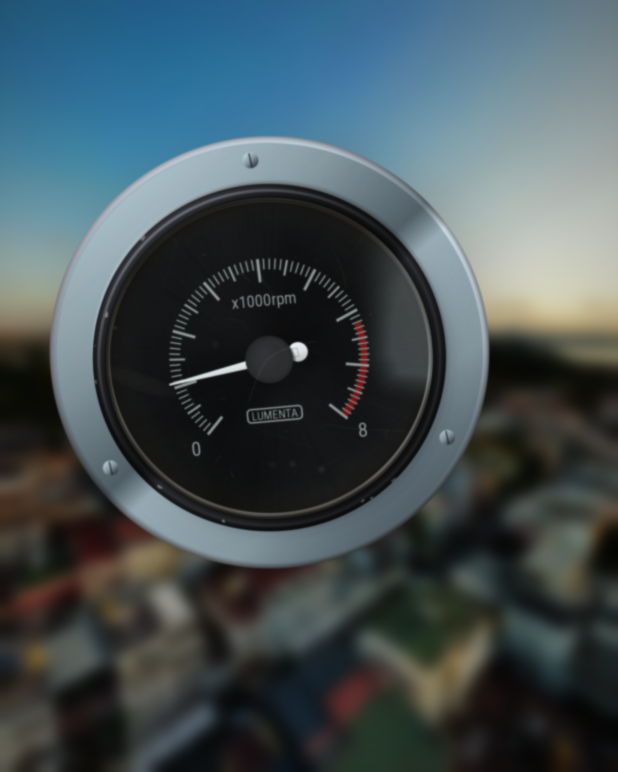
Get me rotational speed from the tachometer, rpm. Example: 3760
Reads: 1100
